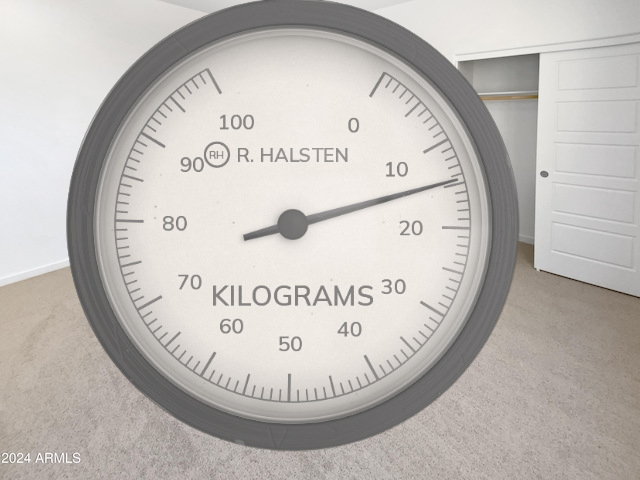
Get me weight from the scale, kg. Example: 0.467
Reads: 14.5
